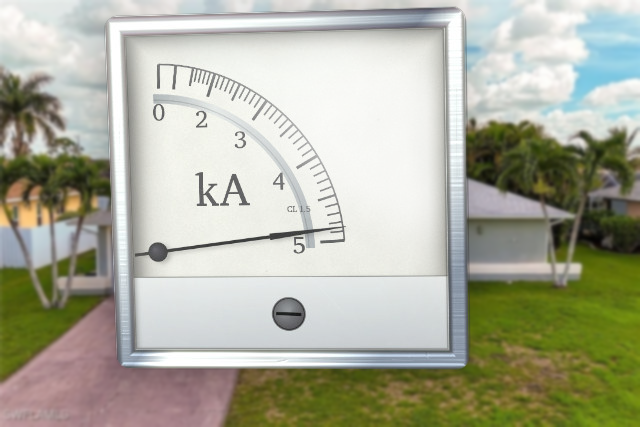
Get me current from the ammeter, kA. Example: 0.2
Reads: 4.85
